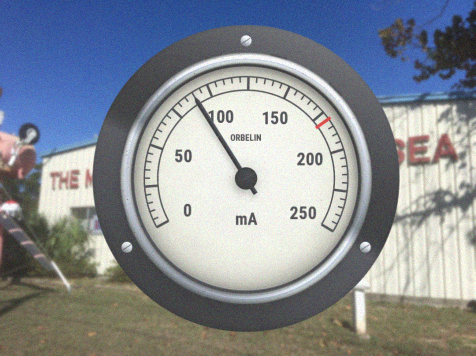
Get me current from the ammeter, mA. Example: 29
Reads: 90
